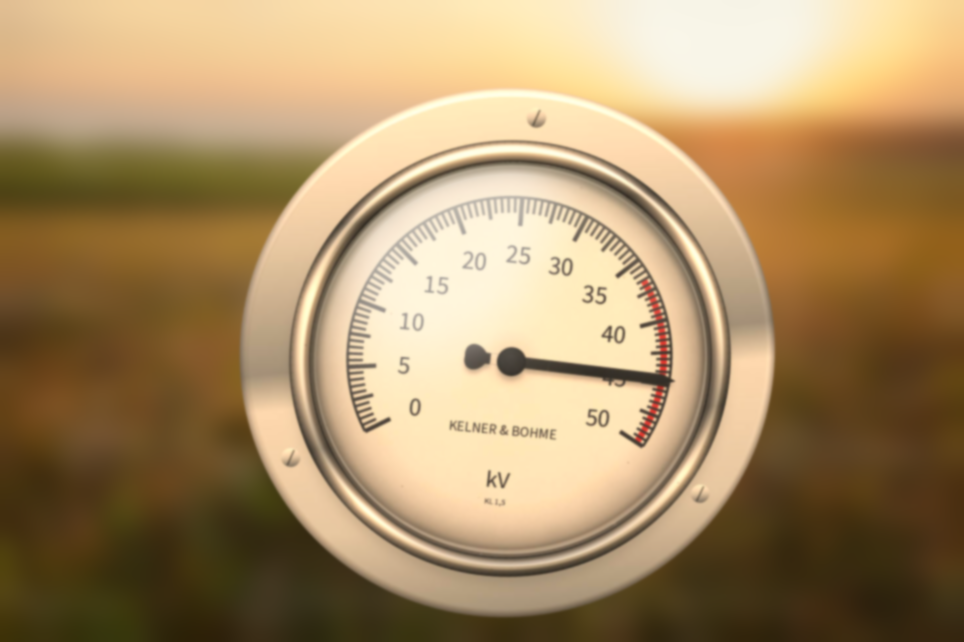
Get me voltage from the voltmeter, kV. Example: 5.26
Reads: 44.5
